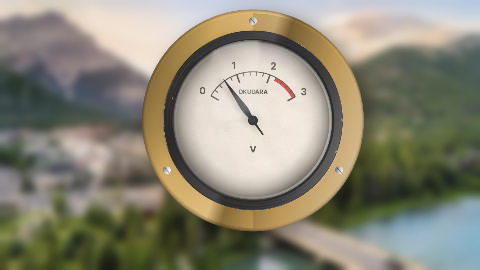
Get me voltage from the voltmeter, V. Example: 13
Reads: 0.6
